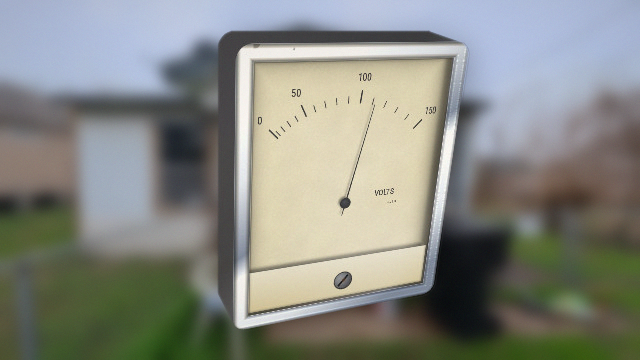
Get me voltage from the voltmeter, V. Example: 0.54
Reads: 110
